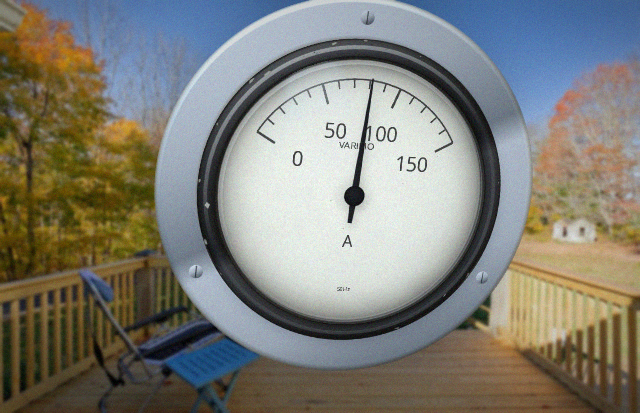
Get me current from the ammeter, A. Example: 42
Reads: 80
